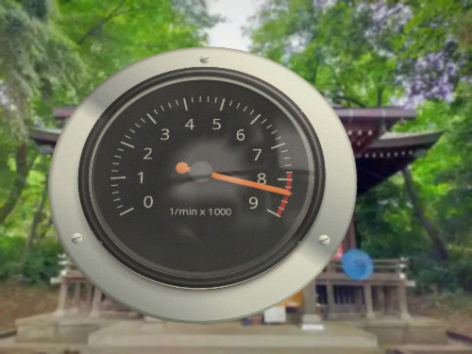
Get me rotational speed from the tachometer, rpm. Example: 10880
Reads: 8400
